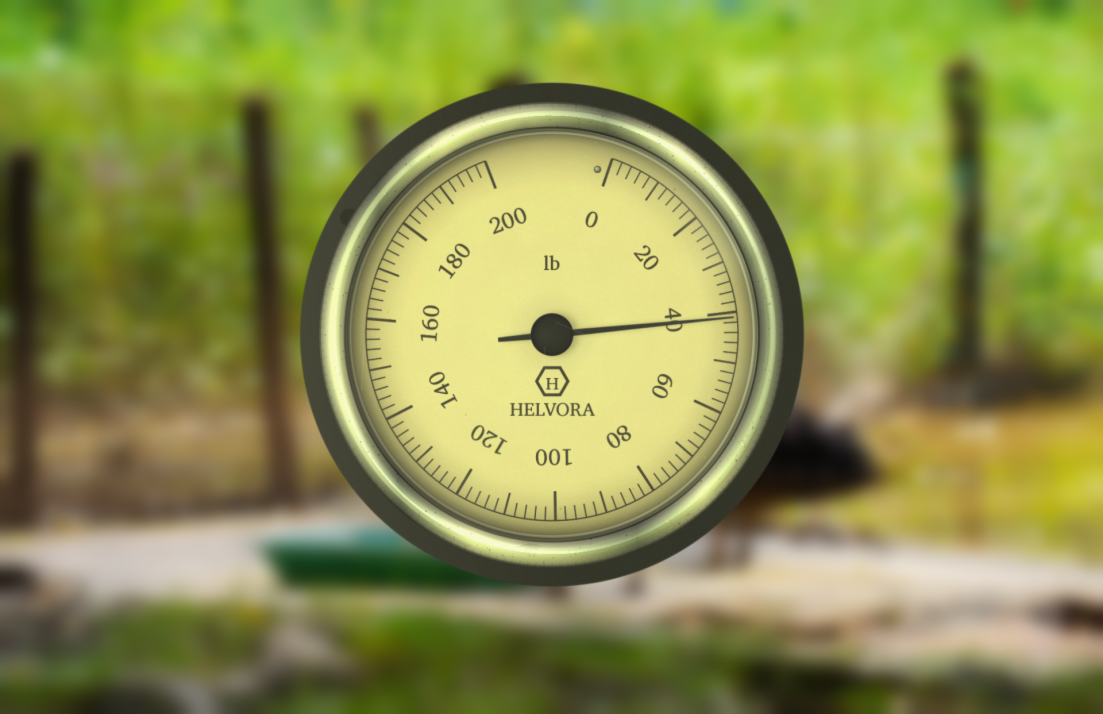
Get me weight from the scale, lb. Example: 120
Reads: 41
